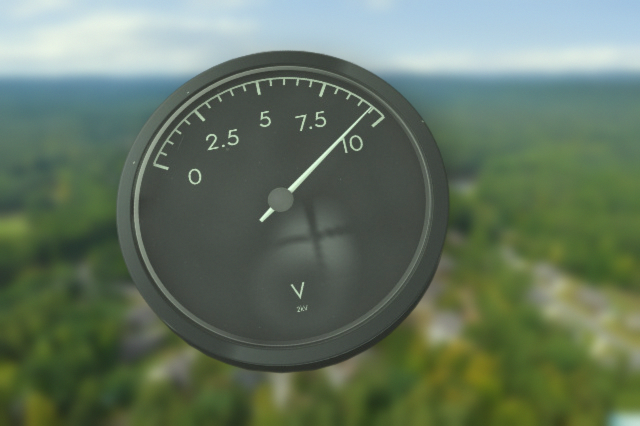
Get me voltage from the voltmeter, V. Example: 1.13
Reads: 9.5
